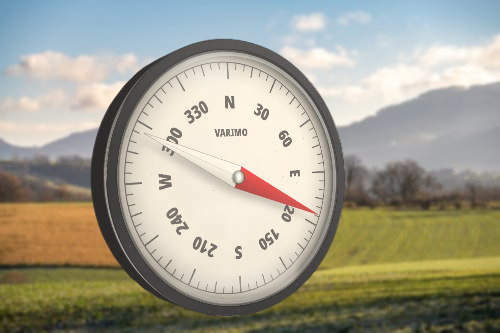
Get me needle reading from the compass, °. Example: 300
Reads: 115
